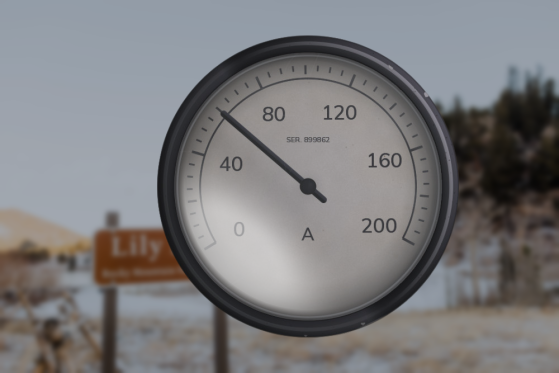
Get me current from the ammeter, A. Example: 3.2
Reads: 60
